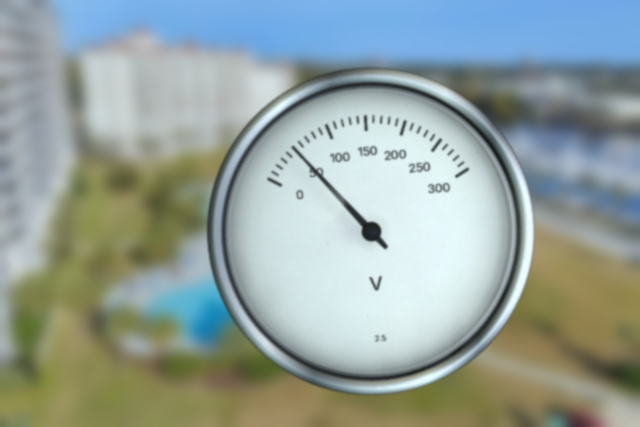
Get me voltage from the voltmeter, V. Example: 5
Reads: 50
